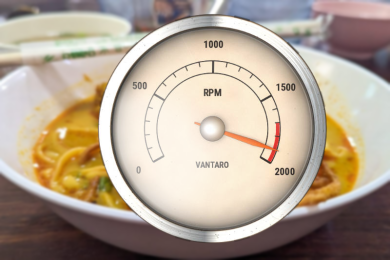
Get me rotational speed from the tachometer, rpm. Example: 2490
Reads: 1900
